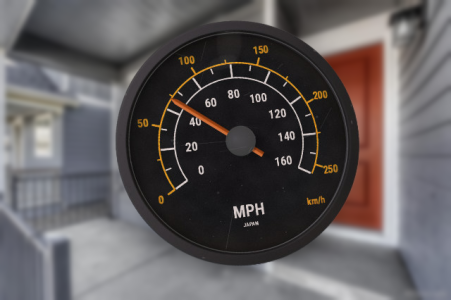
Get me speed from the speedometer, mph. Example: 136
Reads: 45
